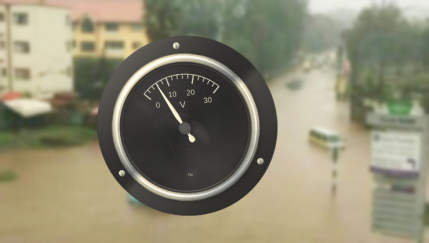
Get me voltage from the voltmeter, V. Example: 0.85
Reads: 6
